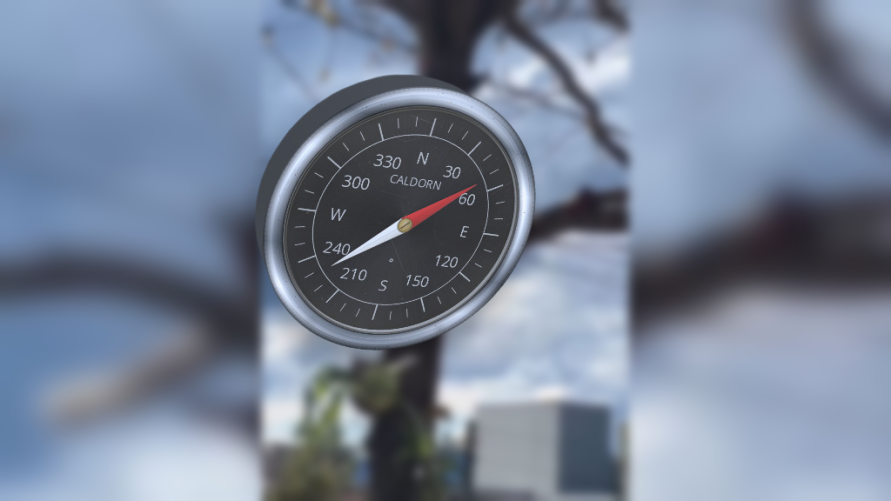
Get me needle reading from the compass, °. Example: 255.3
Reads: 50
